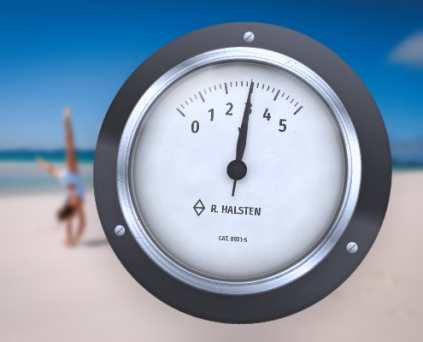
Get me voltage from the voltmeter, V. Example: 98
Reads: 3
